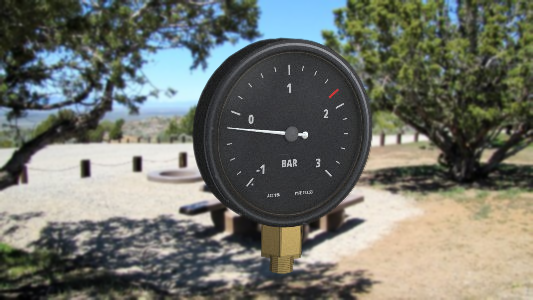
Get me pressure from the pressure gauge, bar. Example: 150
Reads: -0.2
